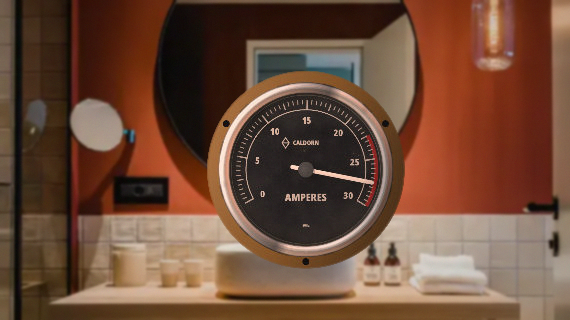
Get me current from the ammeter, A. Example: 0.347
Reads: 27.5
